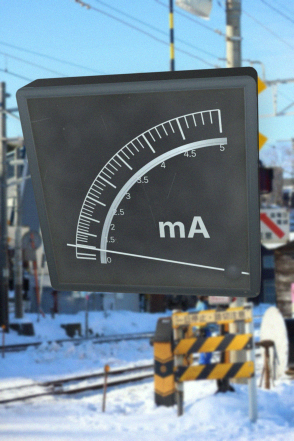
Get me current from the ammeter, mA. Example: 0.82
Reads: 1
